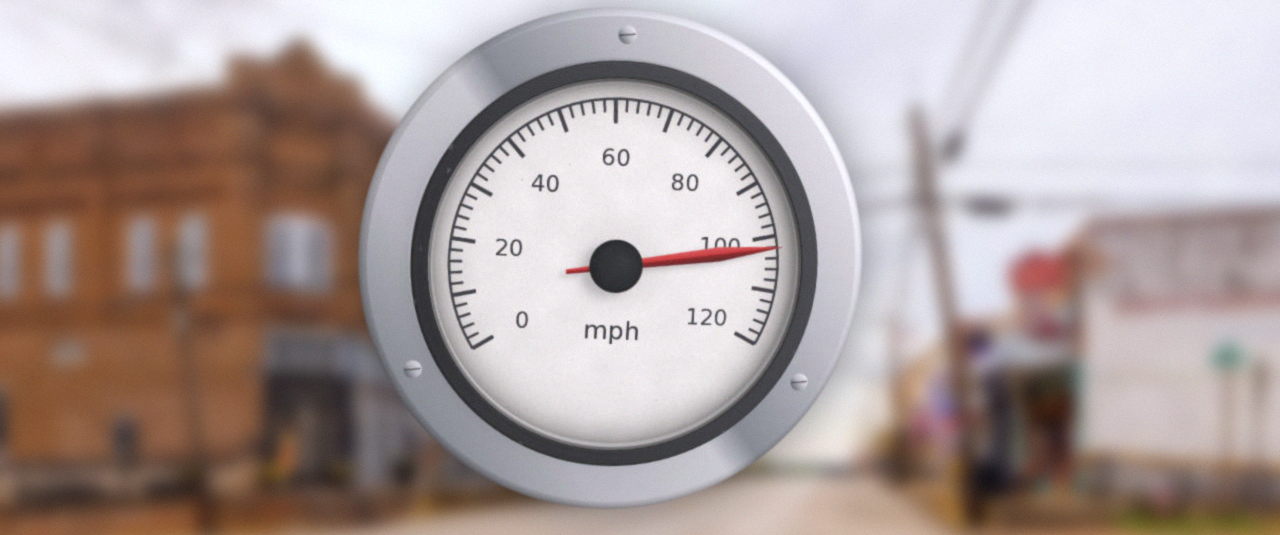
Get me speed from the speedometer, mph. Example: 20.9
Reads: 102
